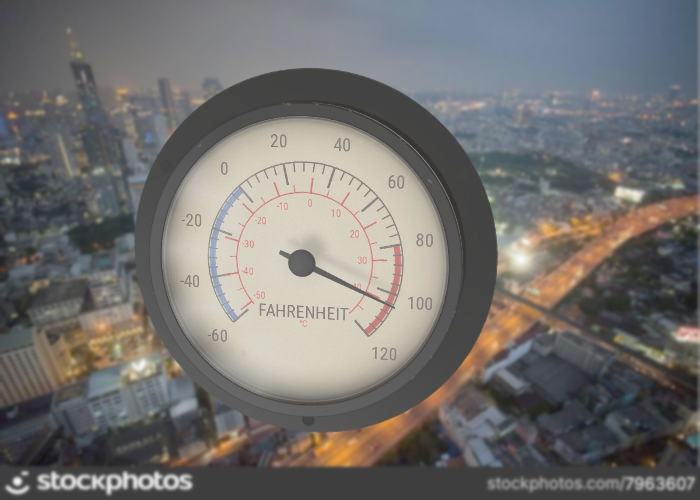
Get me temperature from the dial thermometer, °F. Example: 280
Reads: 104
